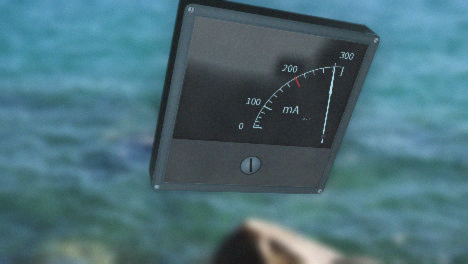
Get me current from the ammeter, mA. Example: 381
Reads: 280
